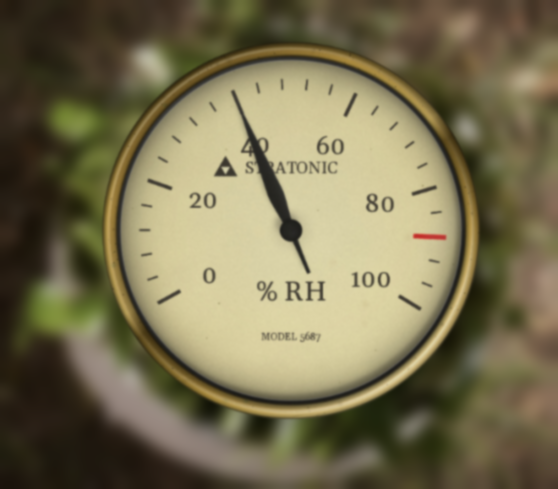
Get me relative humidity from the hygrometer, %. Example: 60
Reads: 40
